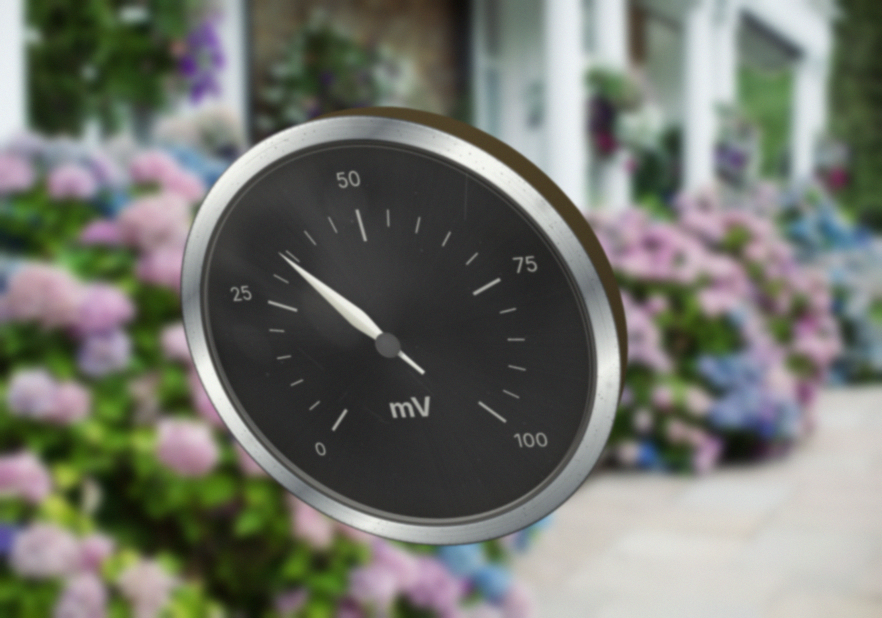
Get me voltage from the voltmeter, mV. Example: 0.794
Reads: 35
